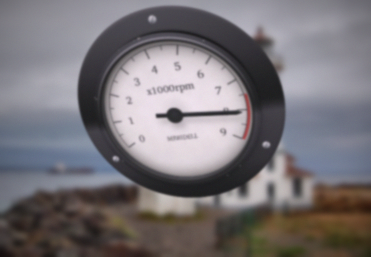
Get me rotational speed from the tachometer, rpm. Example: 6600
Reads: 8000
